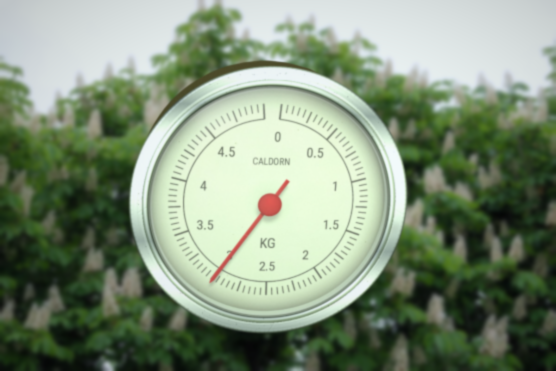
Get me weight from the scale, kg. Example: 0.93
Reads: 3
